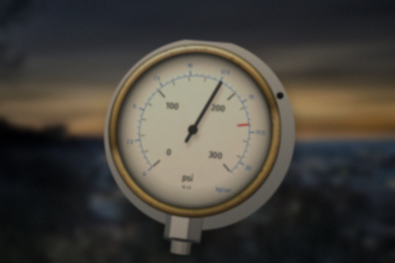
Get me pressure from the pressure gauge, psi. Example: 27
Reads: 180
